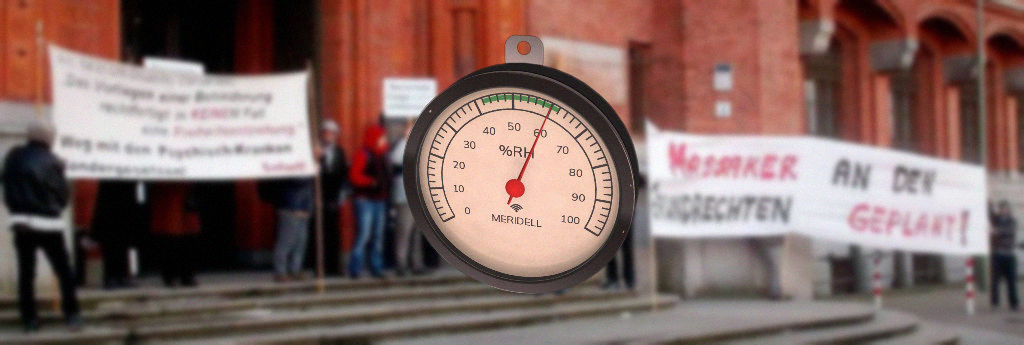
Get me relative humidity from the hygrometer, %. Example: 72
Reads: 60
